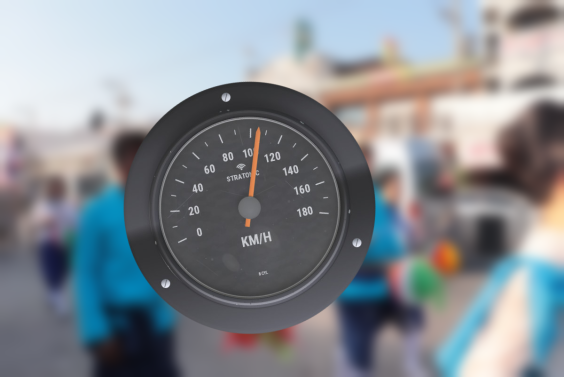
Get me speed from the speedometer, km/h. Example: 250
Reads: 105
